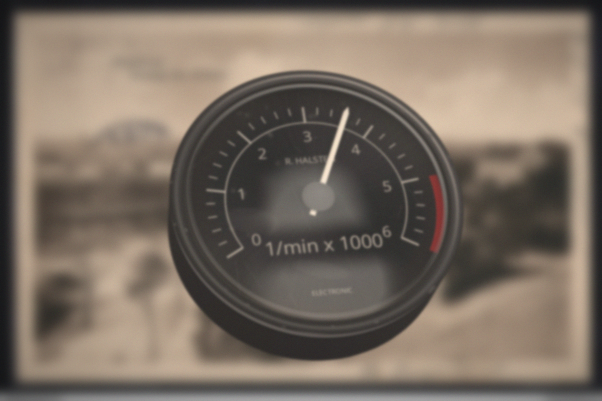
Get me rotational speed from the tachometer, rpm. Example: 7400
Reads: 3600
